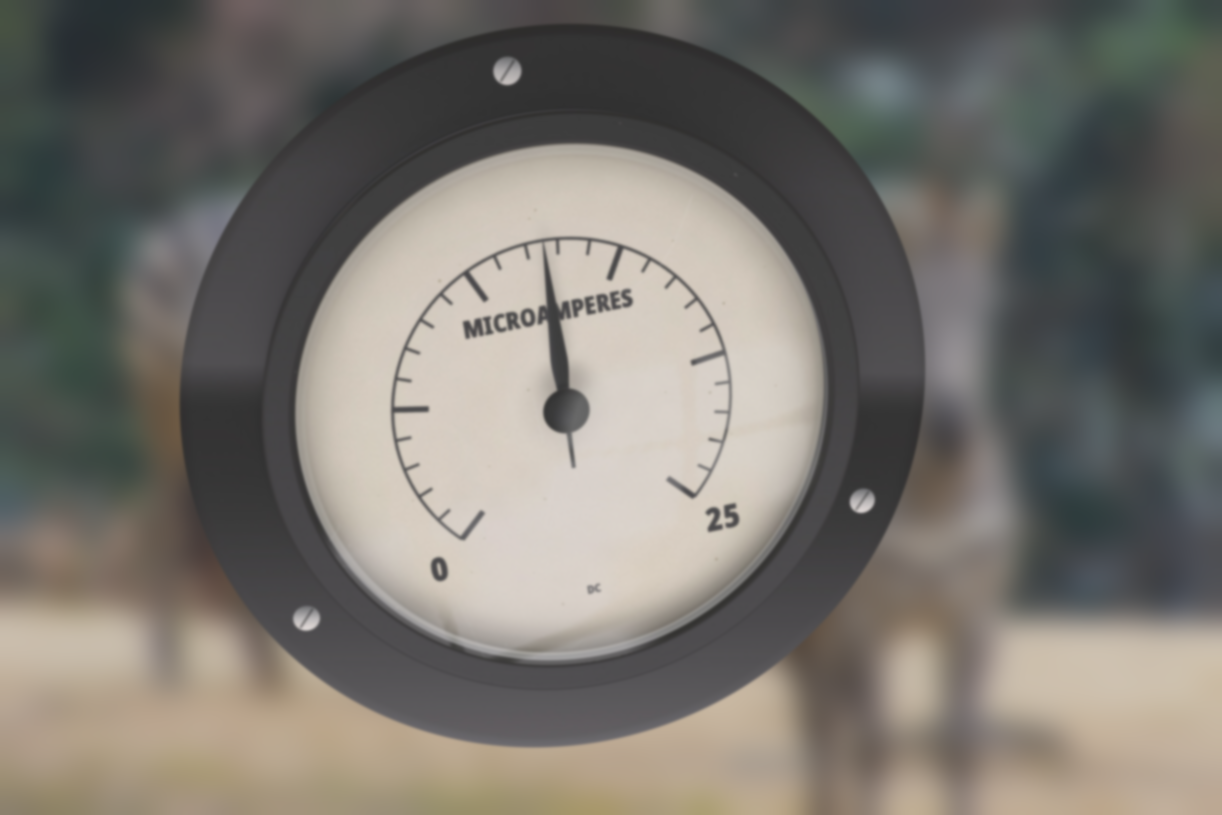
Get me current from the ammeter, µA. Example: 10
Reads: 12.5
